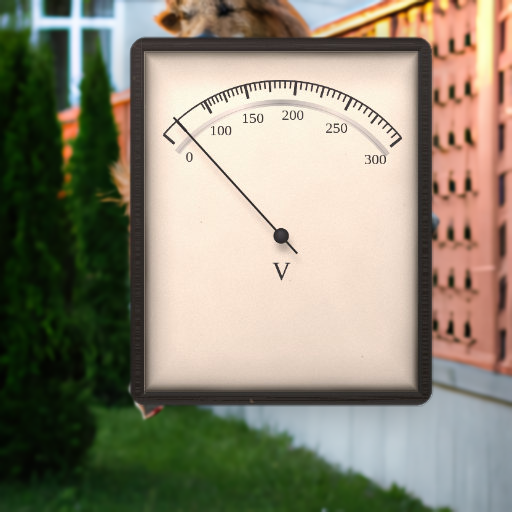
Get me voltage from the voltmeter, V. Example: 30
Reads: 50
